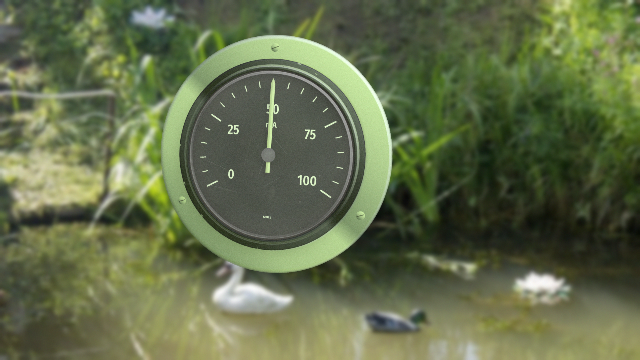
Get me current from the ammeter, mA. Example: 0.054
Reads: 50
